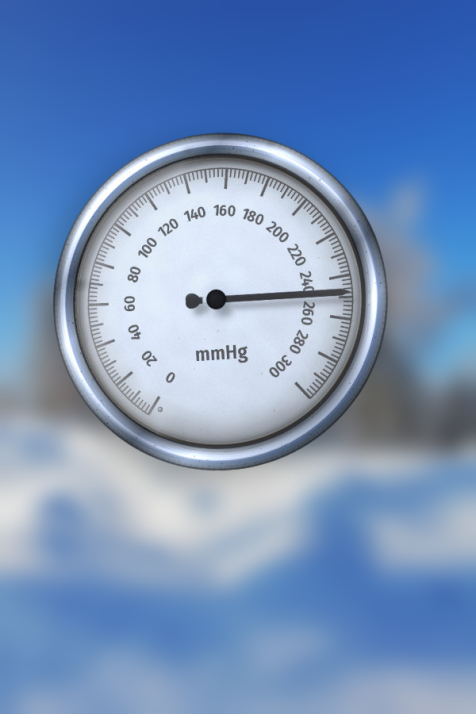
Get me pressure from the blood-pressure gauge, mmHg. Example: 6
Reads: 248
